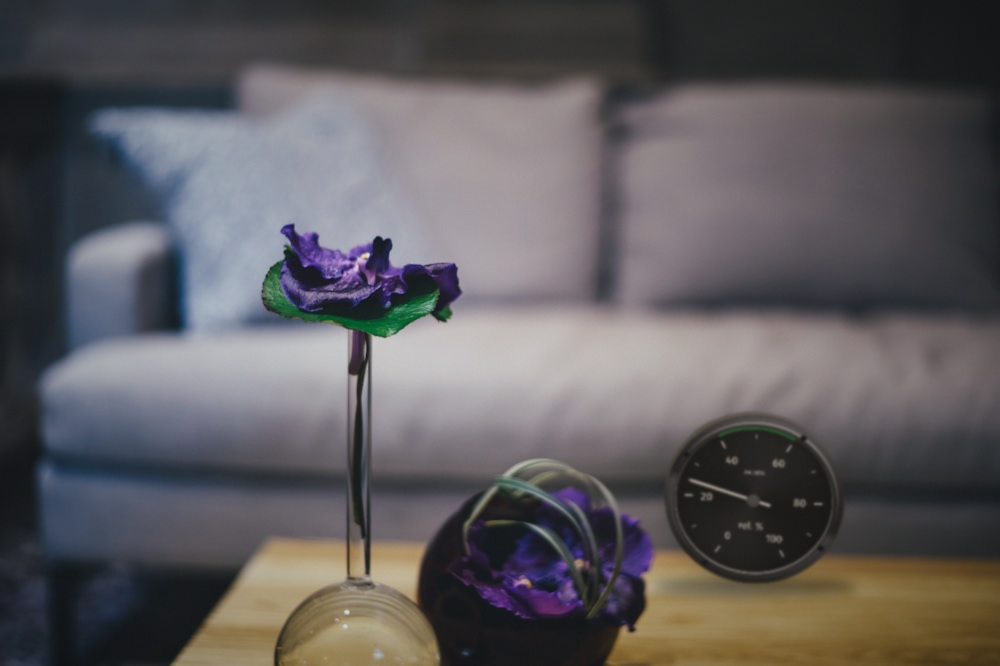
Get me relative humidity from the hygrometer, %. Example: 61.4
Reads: 25
